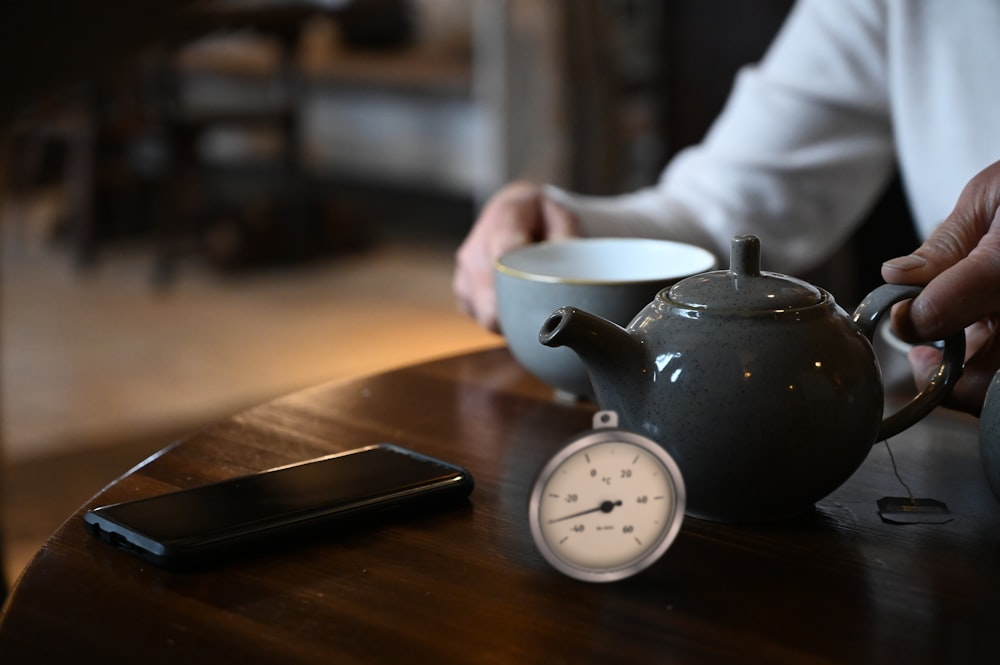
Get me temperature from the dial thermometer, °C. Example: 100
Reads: -30
